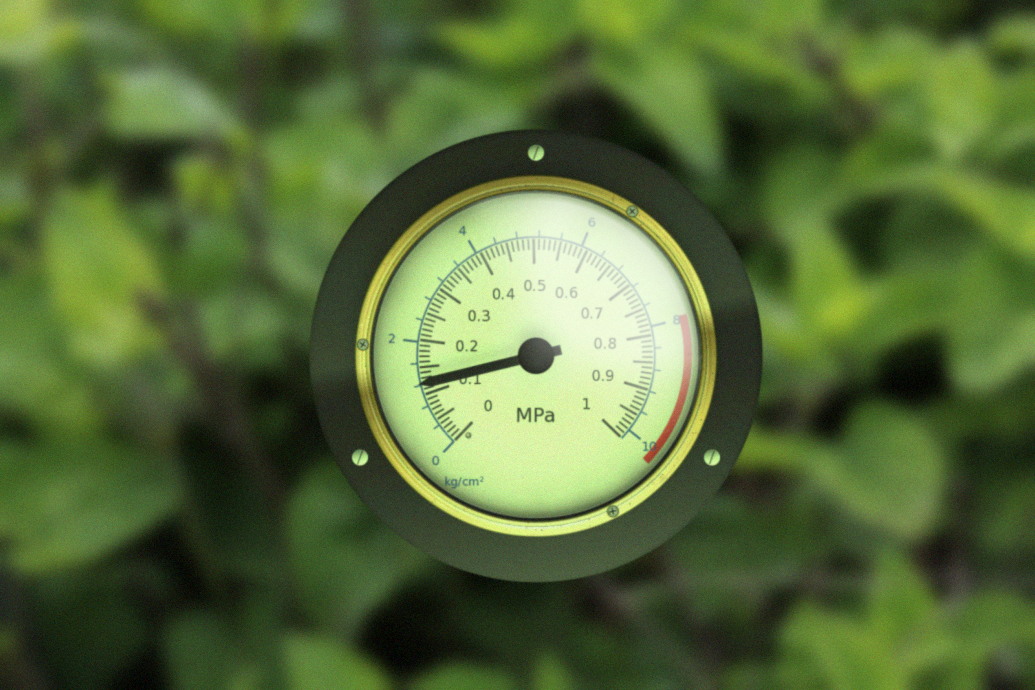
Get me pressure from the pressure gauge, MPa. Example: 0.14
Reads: 0.12
